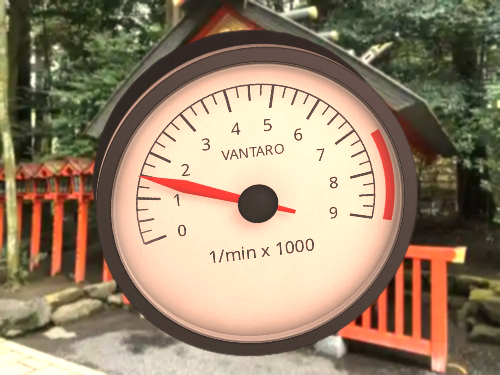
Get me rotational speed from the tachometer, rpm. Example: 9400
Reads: 1500
